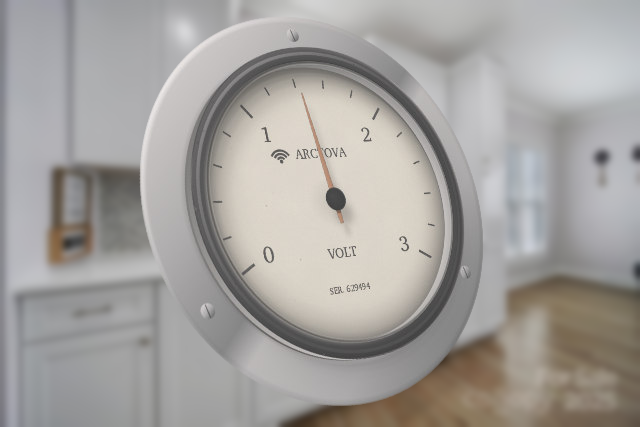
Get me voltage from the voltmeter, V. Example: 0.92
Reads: 1.4
